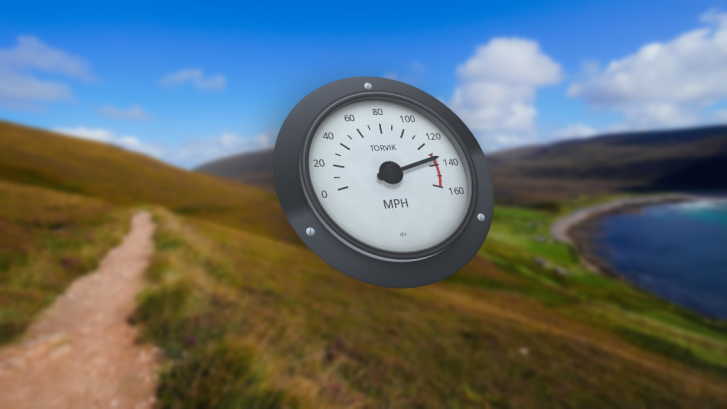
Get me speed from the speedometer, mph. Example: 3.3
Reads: 135
